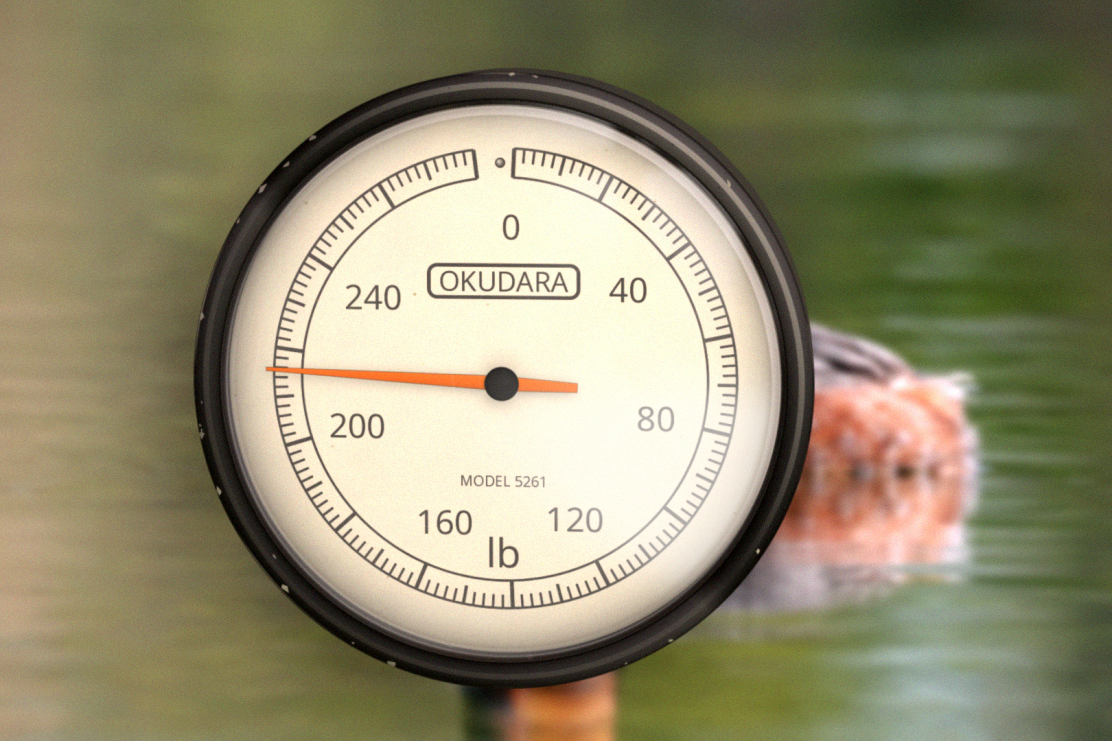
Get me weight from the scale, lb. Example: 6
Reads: 216
